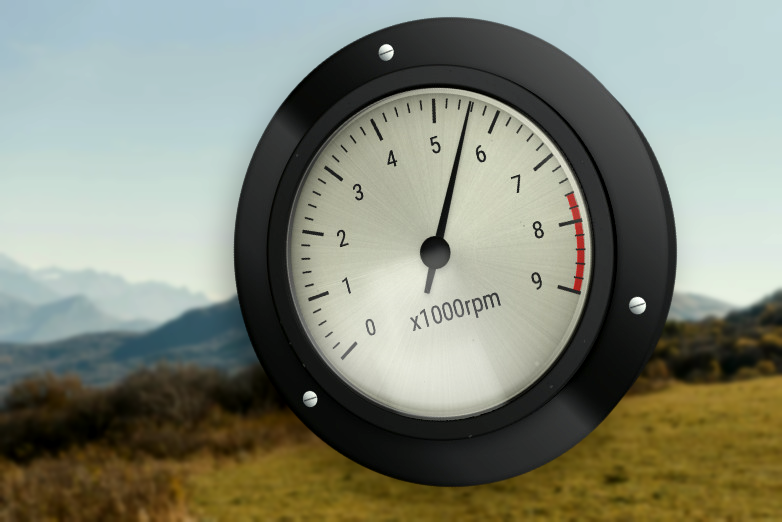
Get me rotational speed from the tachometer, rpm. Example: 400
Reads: 5600
